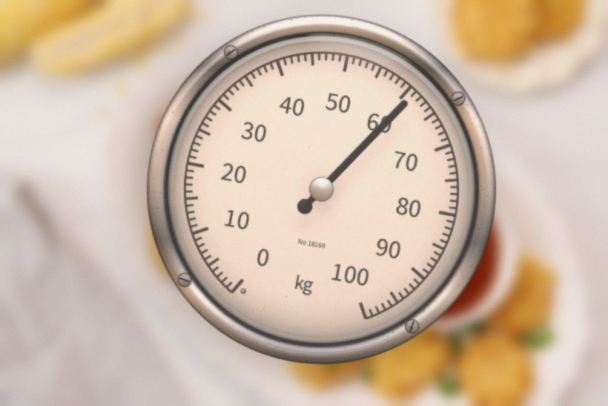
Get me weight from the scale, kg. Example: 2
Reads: 61
